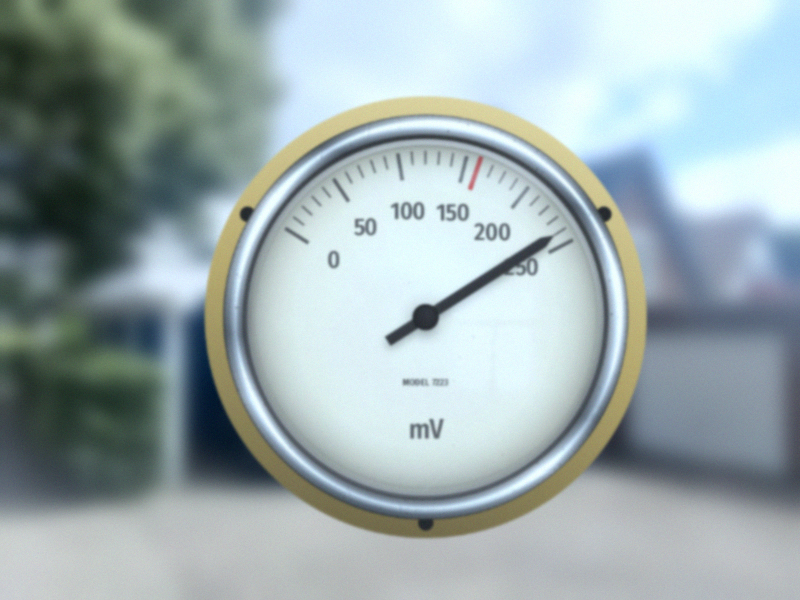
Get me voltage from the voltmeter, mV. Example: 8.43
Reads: 240
